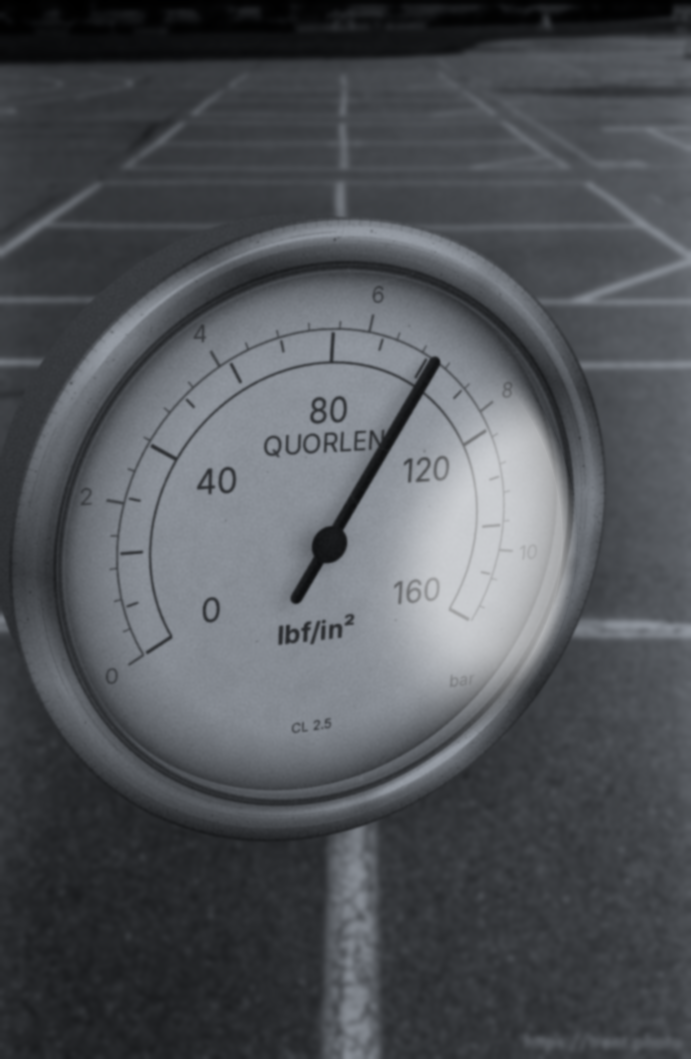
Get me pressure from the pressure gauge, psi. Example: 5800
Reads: 100
